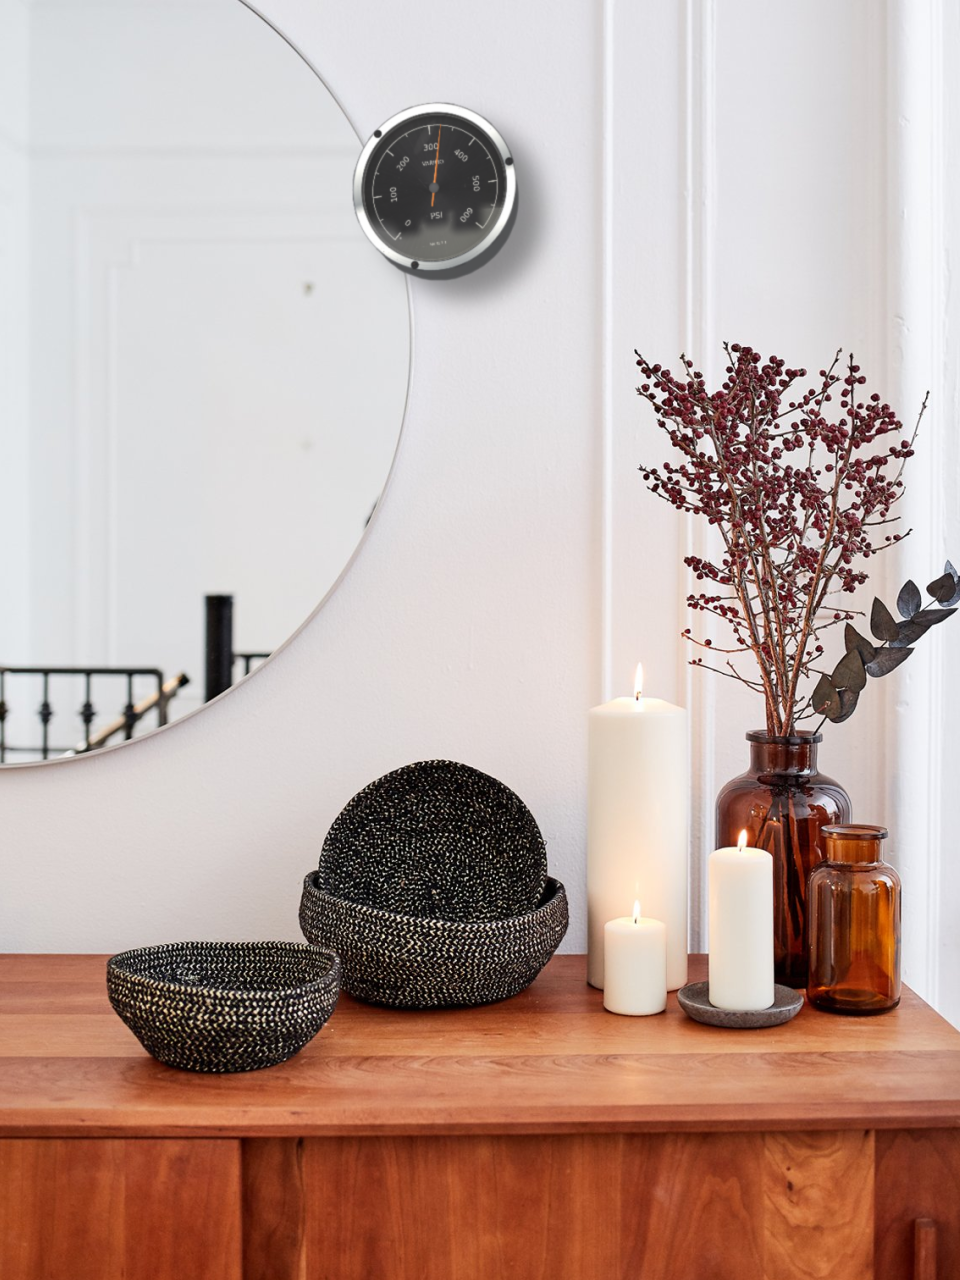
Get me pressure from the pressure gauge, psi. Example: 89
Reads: 325
